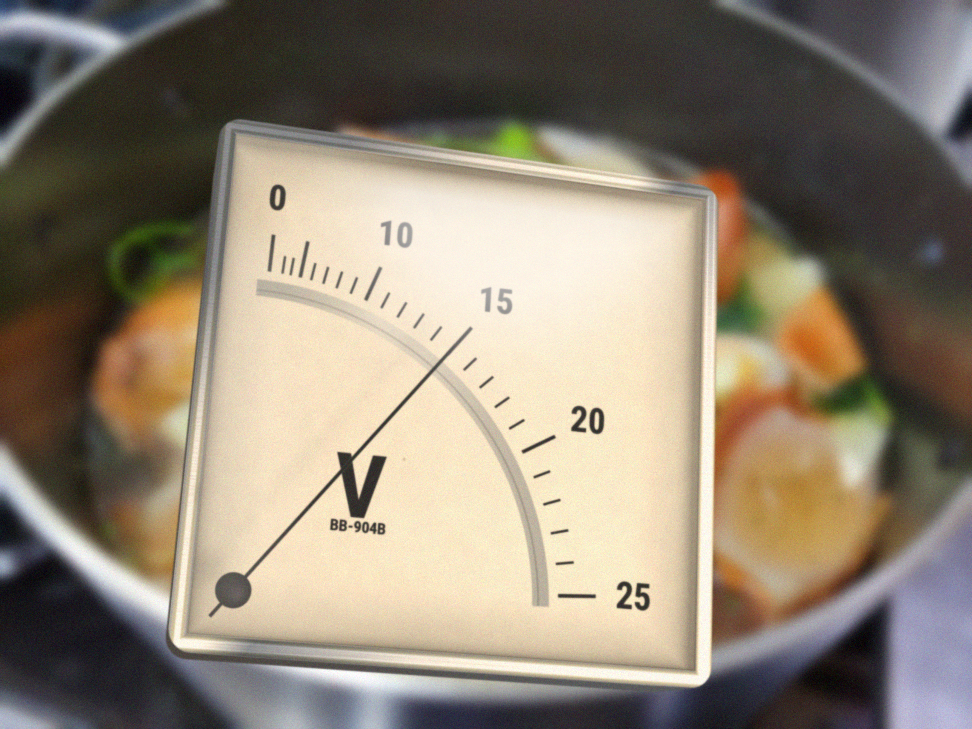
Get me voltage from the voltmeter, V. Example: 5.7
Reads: 15
